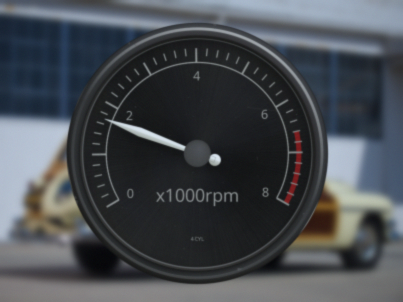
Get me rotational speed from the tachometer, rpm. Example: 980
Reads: 1700
